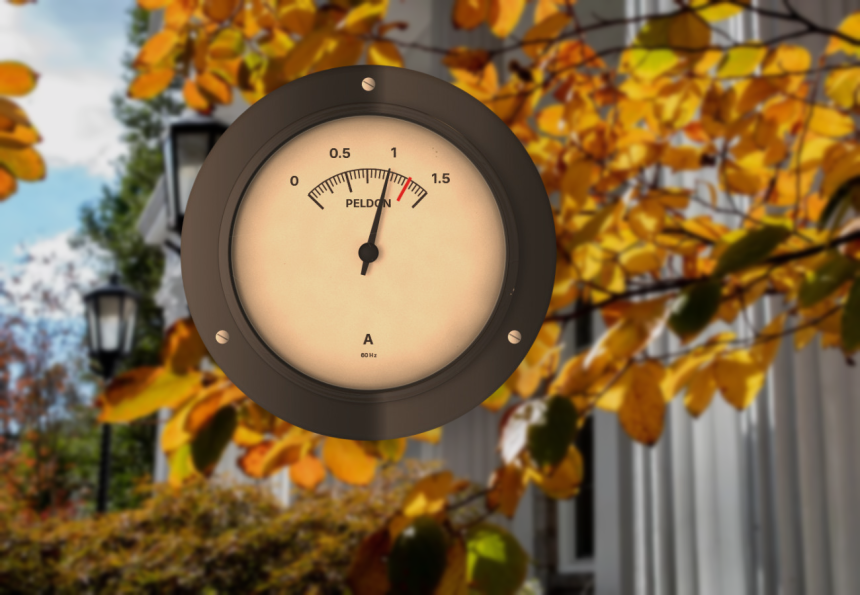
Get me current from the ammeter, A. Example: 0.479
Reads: 1
